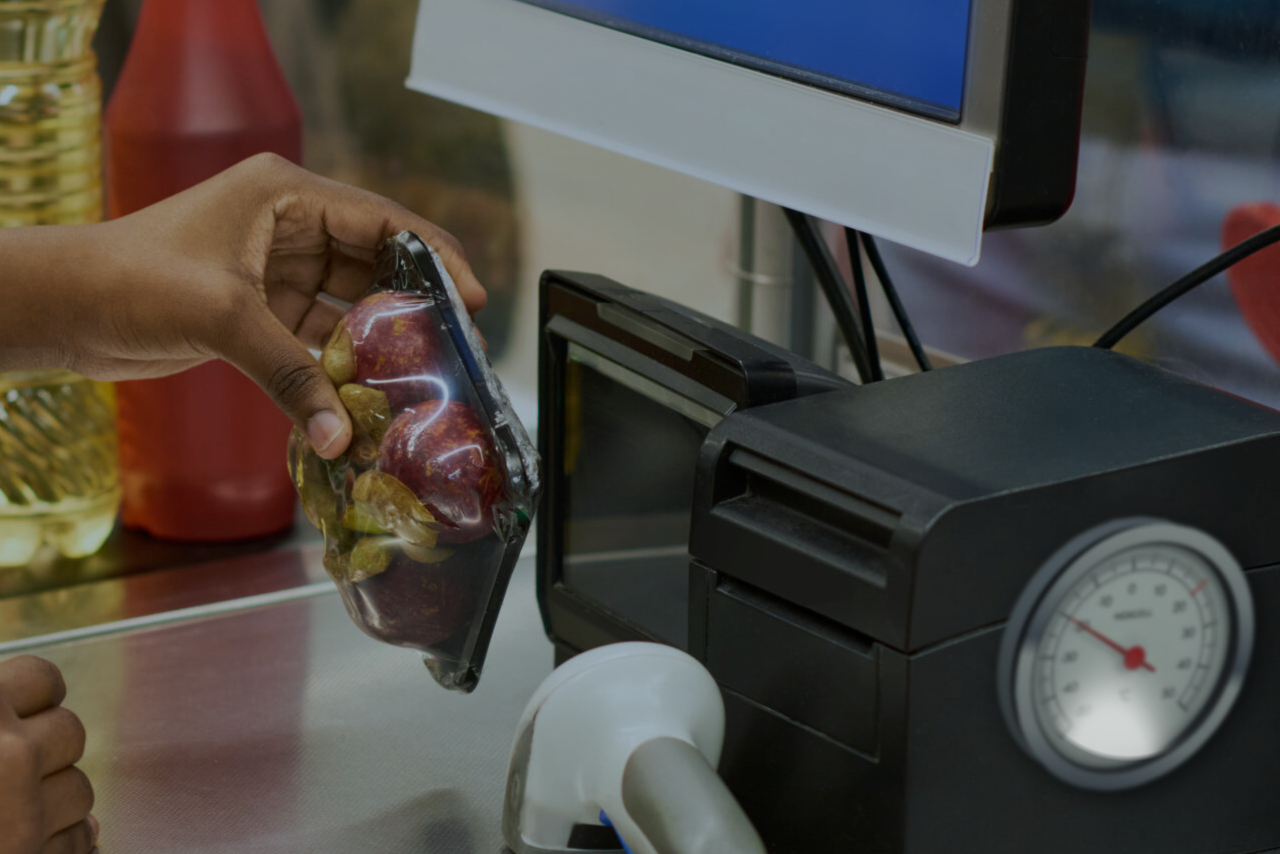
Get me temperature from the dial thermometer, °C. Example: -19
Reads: -20
